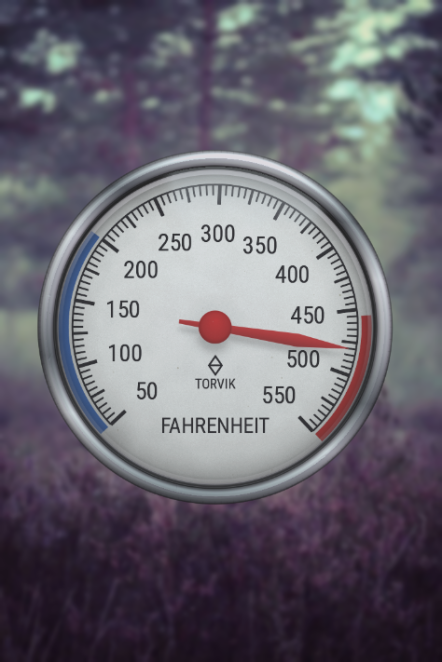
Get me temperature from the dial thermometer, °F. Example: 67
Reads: 480
